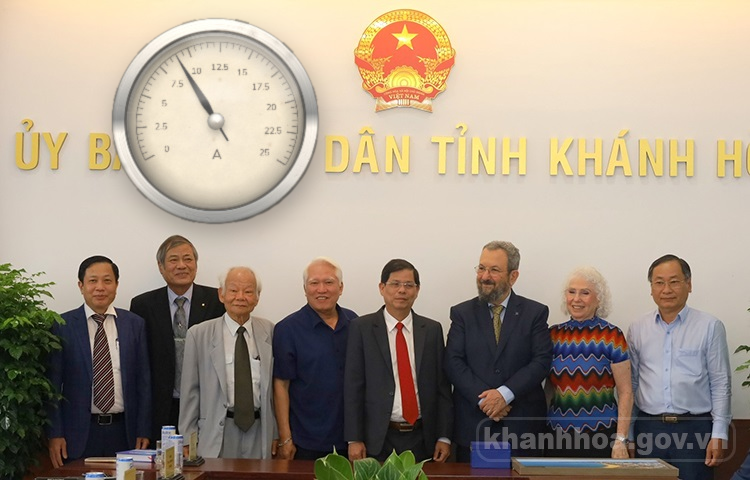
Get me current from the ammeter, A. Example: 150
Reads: 9
